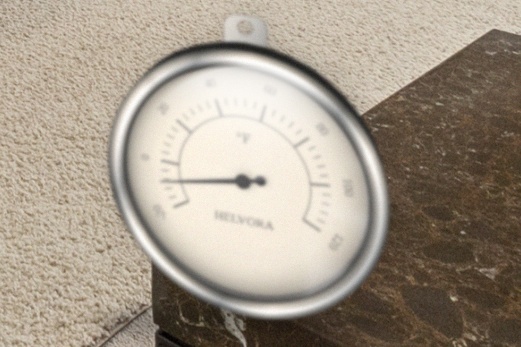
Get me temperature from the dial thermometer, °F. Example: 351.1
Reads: -8
